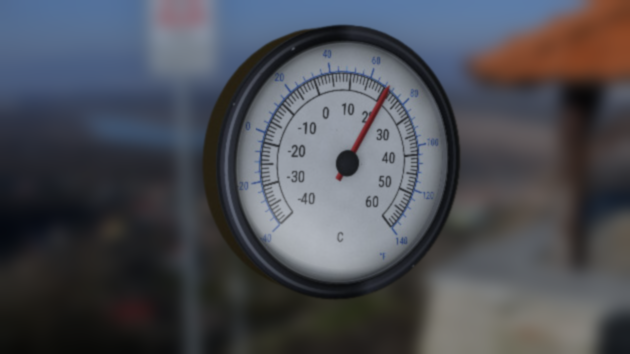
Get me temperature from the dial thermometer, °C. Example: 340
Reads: 20
